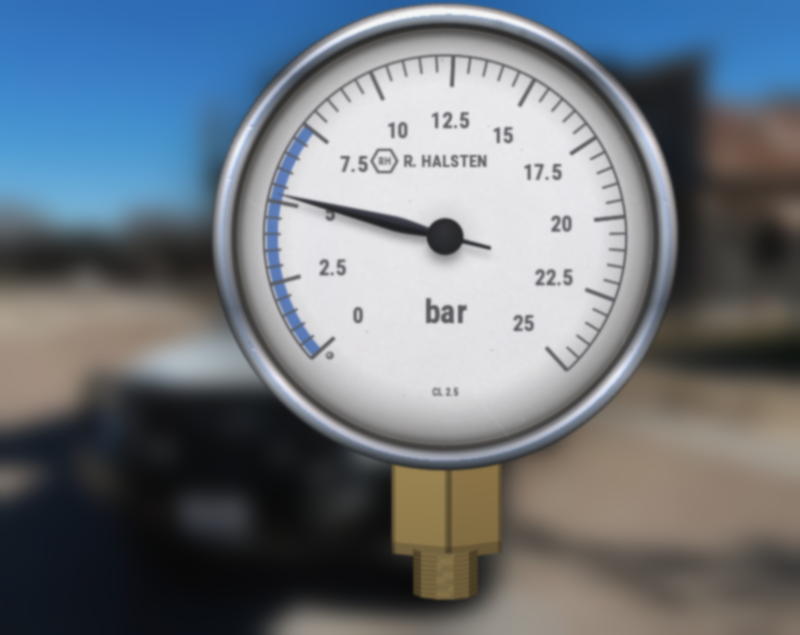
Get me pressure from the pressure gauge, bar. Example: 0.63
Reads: 5.25
